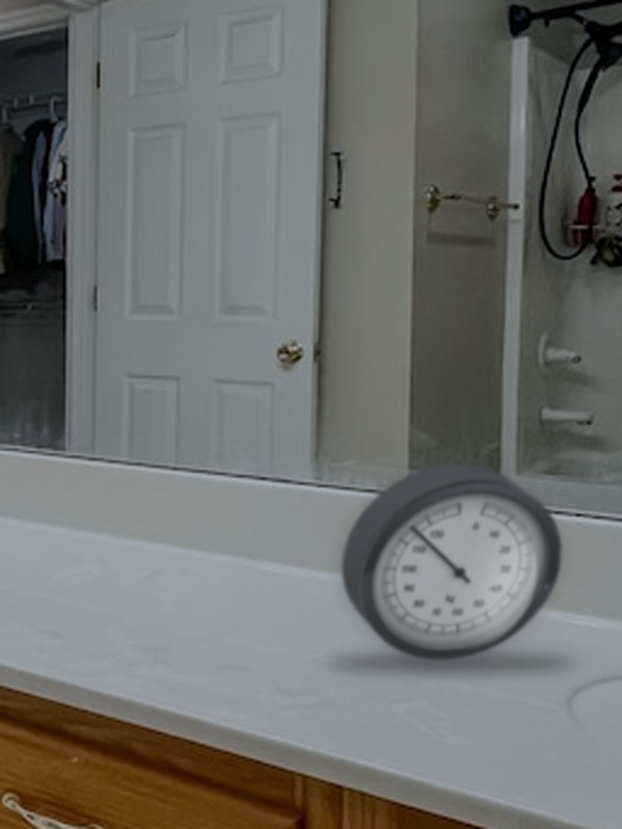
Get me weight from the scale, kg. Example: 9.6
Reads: 115
